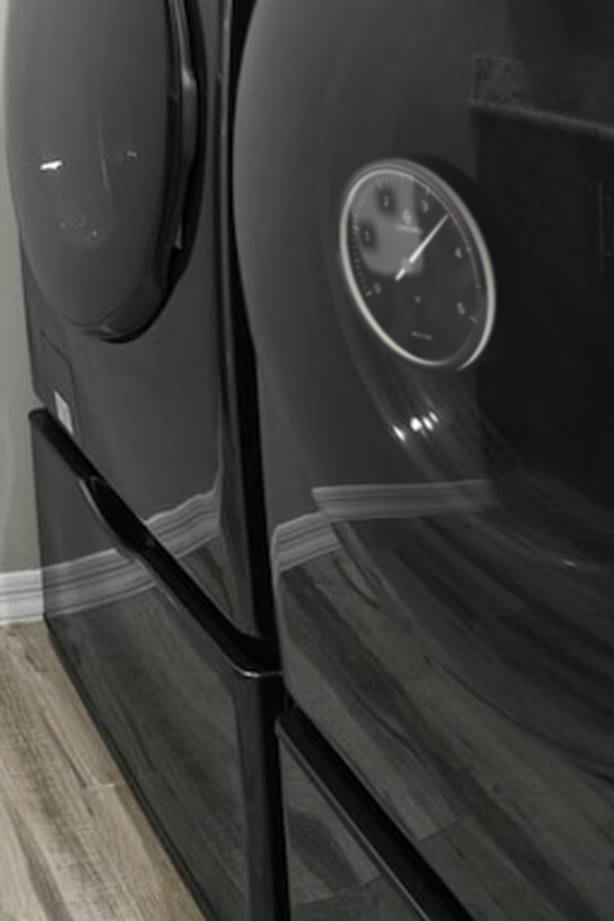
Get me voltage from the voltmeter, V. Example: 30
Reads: 3.5
